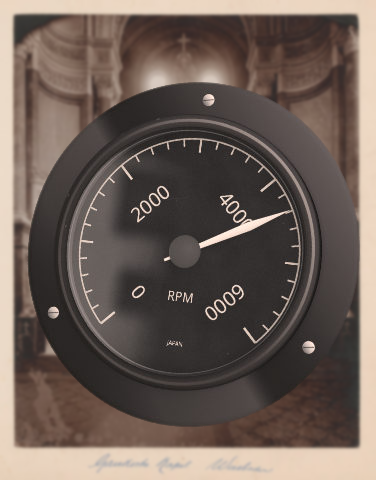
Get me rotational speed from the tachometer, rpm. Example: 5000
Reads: 4400
